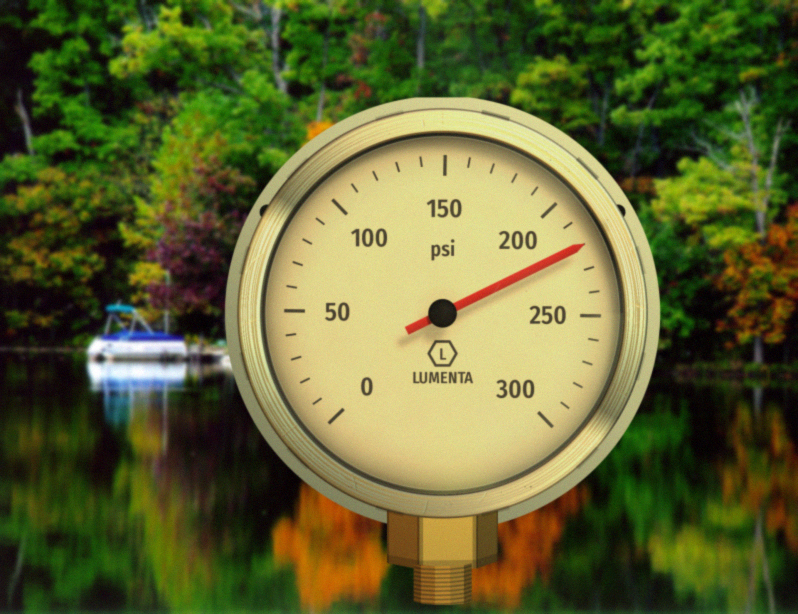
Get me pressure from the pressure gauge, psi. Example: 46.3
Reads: 220
